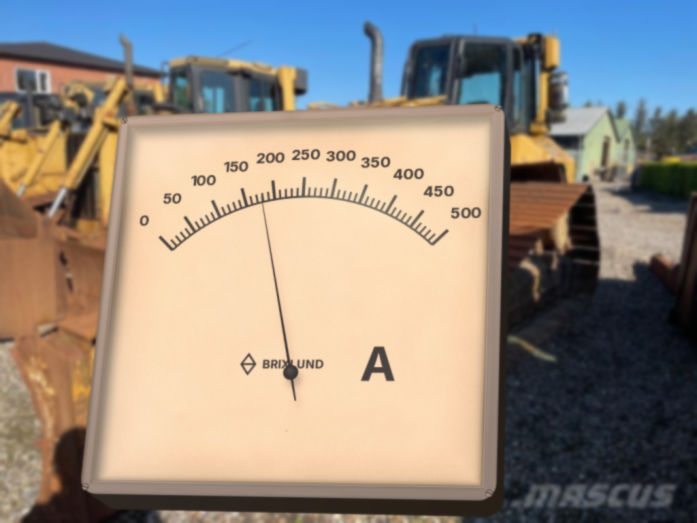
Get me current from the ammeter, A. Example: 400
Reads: 180
